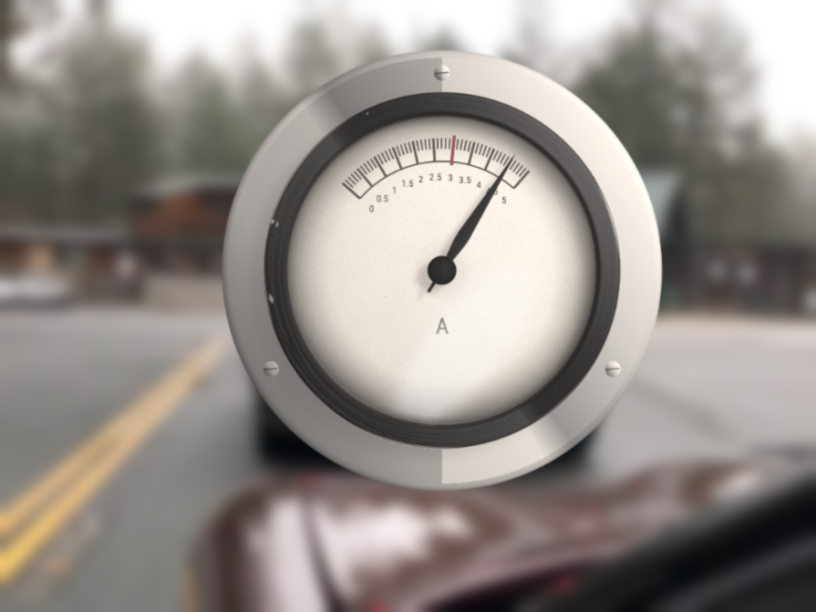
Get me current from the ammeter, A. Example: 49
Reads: 4.5
